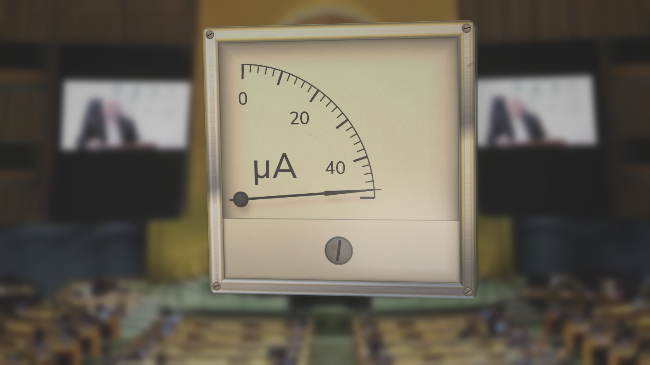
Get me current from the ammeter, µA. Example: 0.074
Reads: 48
